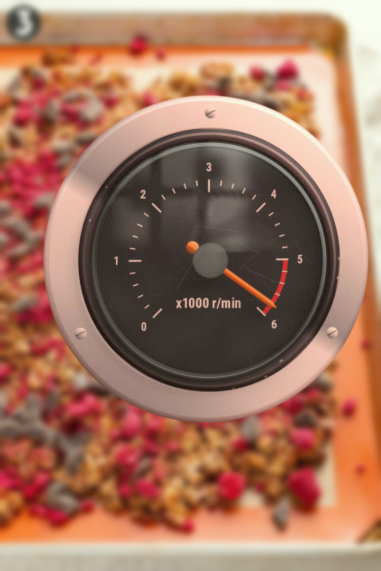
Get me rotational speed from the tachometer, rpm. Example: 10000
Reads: 5800
